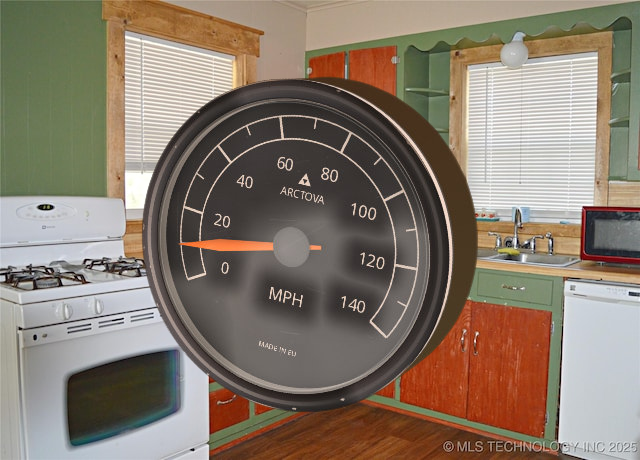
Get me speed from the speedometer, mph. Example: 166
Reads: 10
